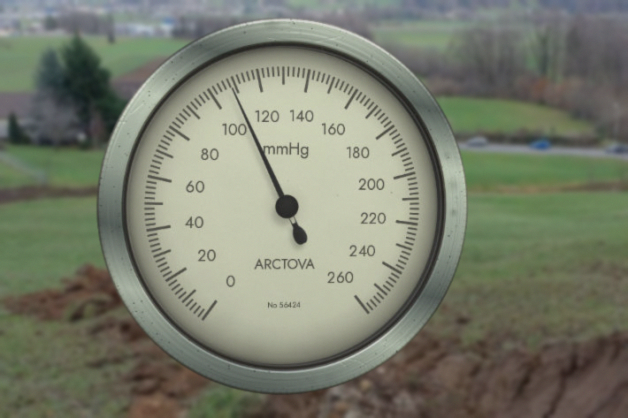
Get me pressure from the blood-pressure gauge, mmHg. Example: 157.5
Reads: 108
